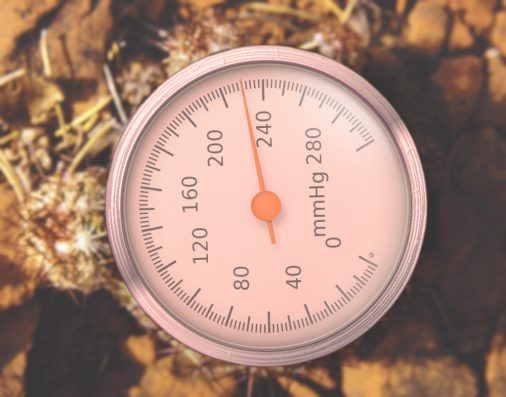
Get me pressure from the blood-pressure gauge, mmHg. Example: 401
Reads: 230
